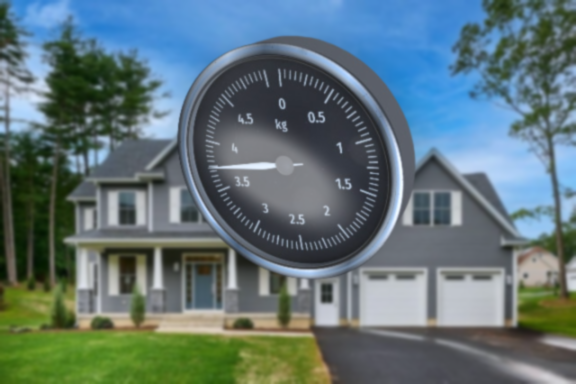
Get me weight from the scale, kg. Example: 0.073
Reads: 3.75
